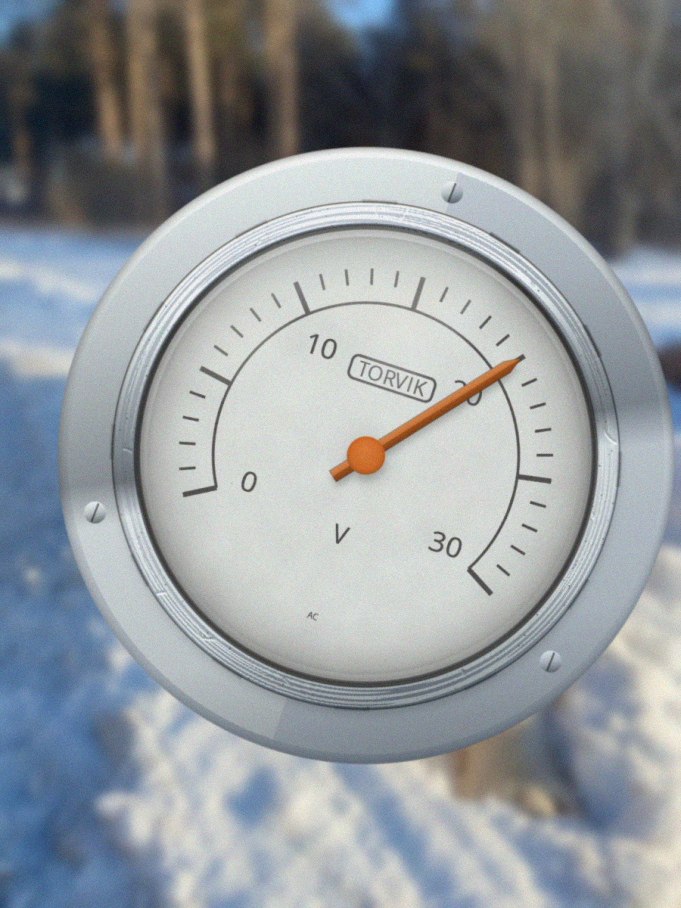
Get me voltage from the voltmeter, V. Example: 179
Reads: 20
